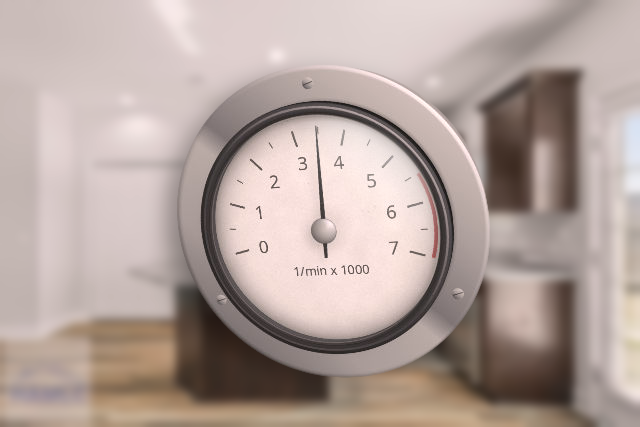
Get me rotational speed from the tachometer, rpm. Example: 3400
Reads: 3500
